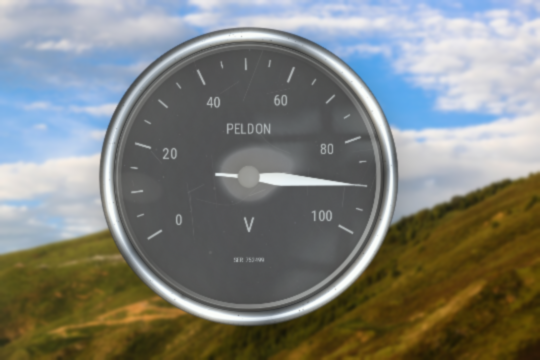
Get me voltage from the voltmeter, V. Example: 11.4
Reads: 90
